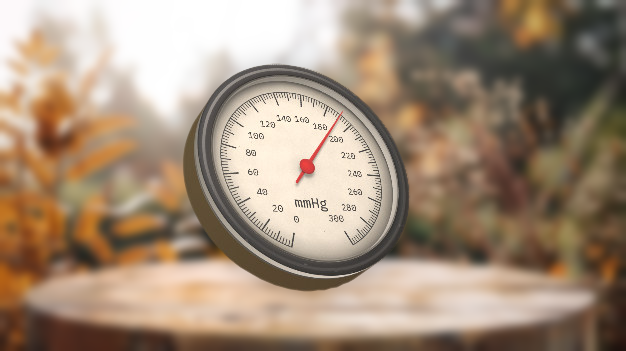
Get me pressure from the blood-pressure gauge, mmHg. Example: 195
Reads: 190
